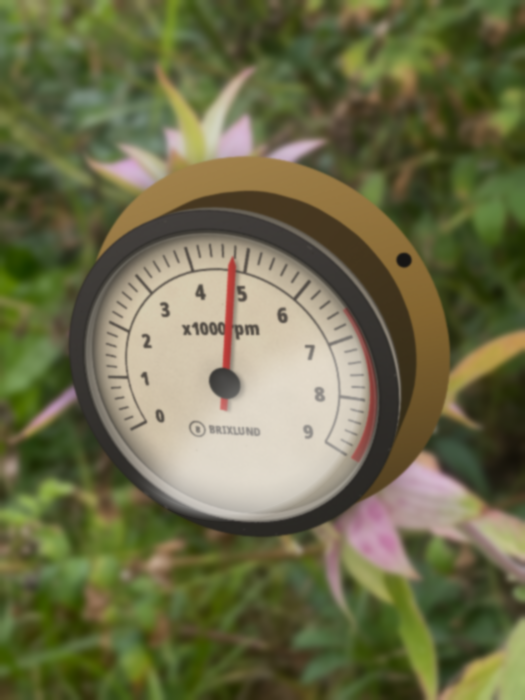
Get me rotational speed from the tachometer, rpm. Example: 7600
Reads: 4800
